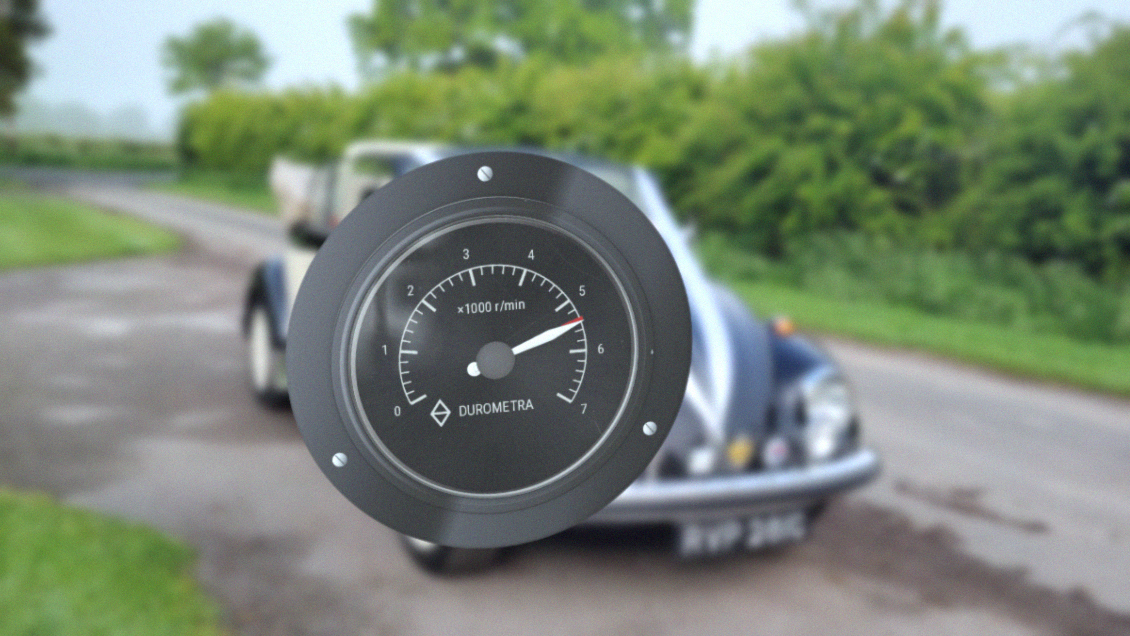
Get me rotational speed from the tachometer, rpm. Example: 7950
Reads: 5400
